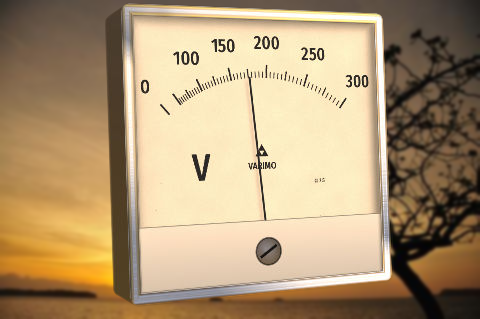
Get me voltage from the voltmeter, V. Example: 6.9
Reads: 175
